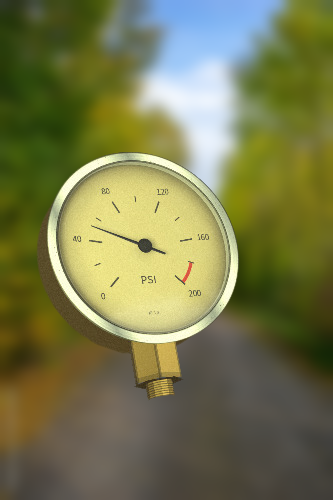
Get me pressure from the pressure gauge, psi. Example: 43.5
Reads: 50
